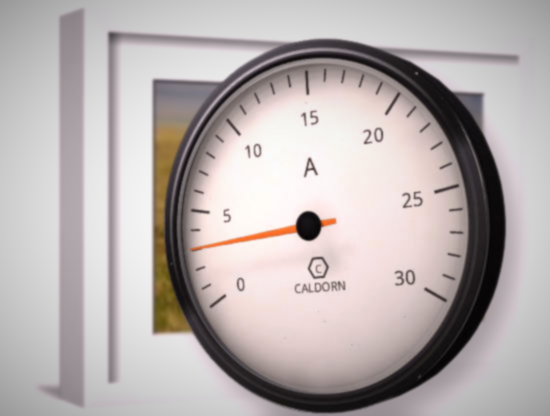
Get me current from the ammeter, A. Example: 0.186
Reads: 3
